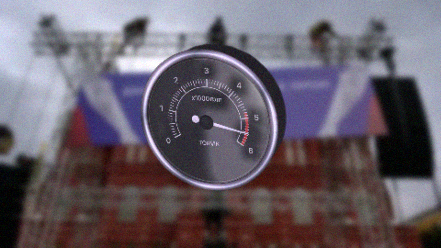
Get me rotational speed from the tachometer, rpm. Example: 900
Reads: 5500
